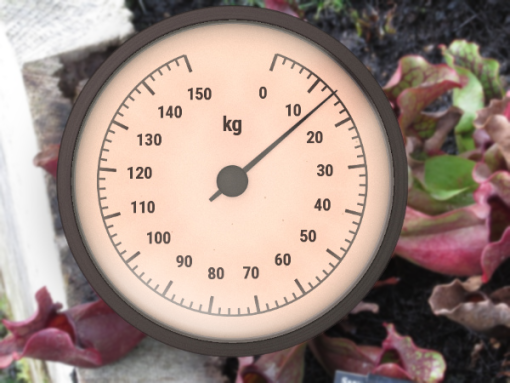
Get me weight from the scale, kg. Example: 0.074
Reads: 14
